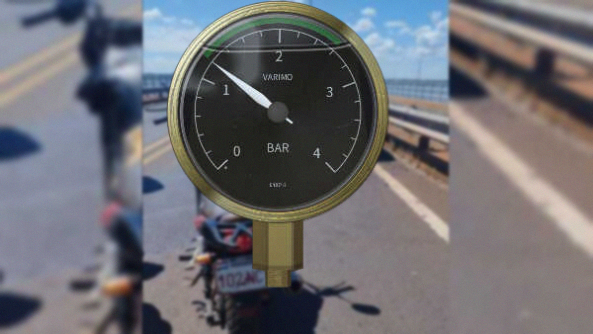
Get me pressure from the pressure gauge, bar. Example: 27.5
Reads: 1.2
